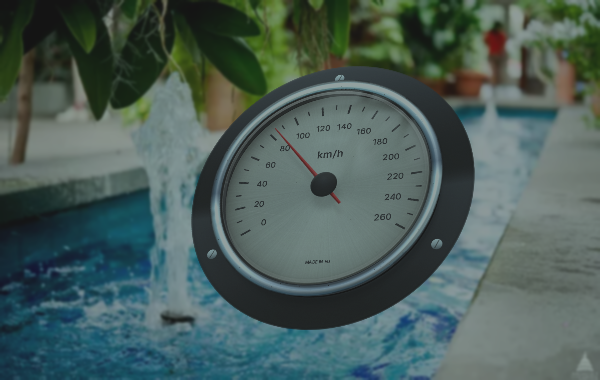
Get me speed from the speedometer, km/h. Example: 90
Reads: 85
